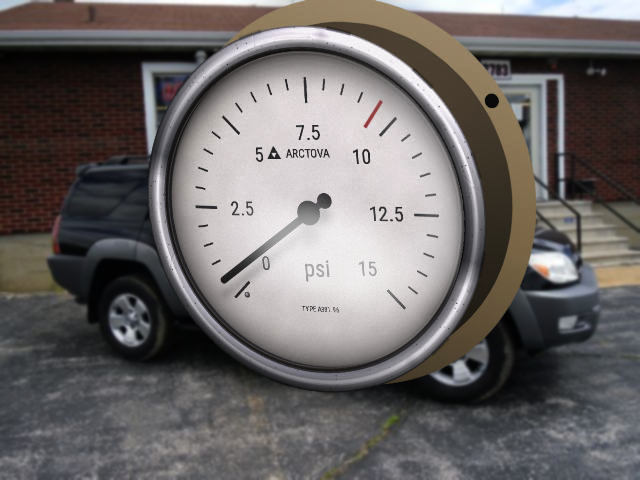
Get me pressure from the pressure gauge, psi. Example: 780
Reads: 0.5
